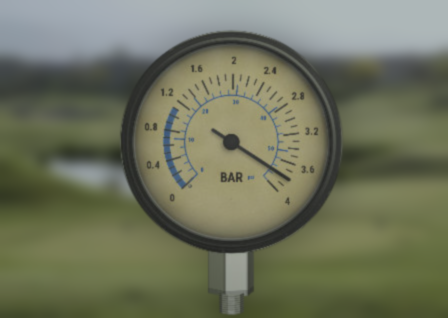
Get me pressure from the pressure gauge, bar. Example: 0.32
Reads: 3.8
